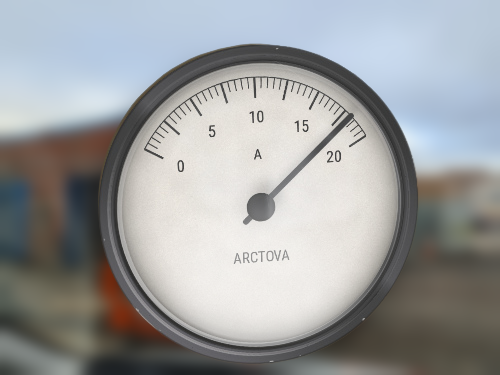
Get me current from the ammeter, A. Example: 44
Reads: 18
